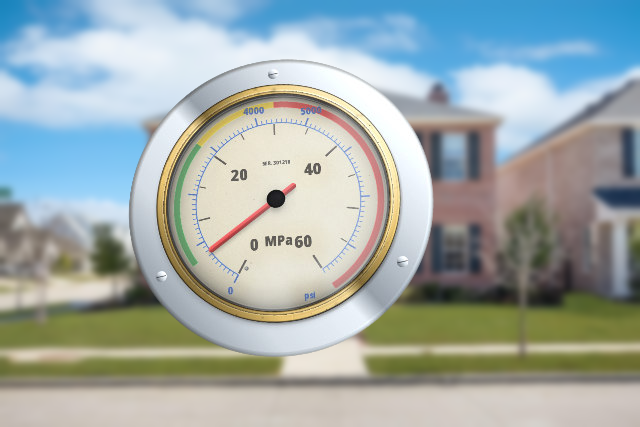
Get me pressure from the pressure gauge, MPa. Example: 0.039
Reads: 5
